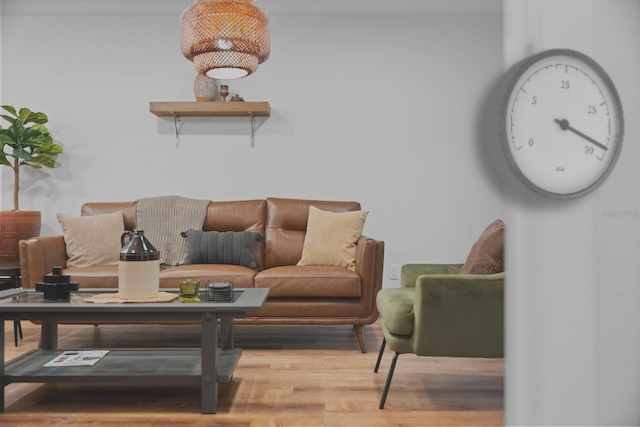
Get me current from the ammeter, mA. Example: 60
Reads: 19
